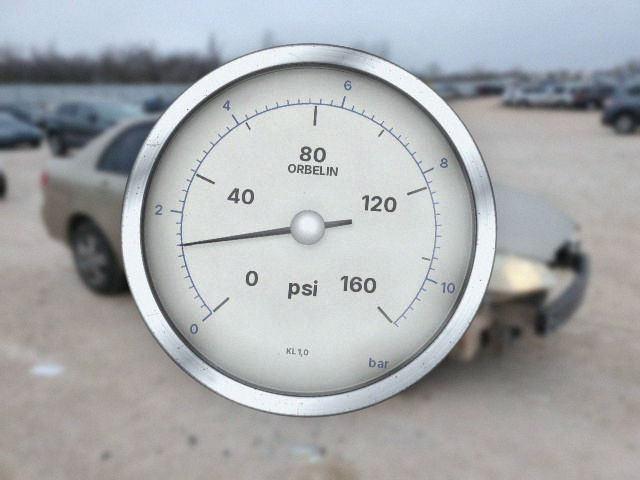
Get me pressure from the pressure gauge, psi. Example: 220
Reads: 20
